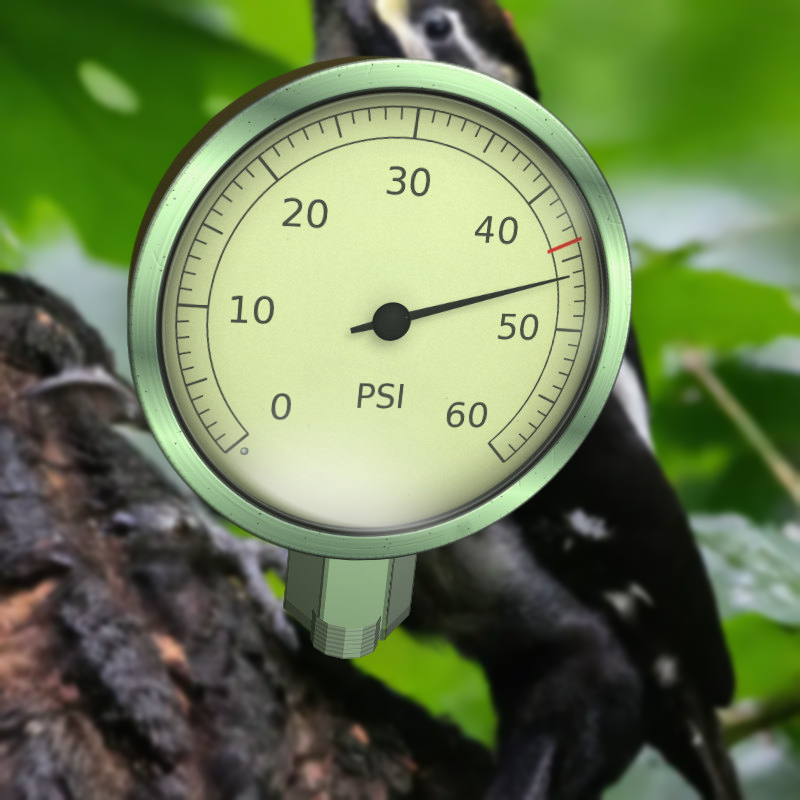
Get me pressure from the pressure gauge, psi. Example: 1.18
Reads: 46
